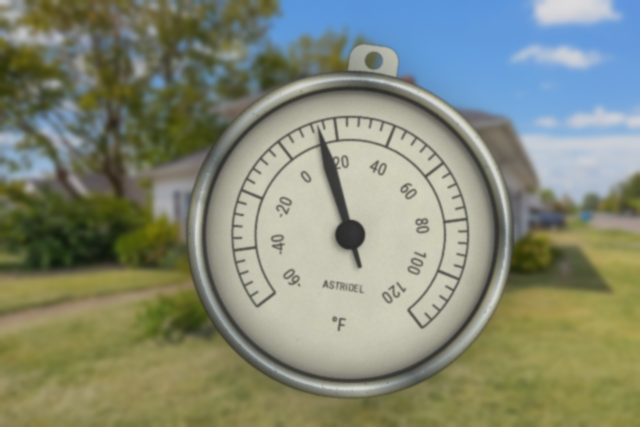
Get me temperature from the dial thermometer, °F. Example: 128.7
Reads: 14
